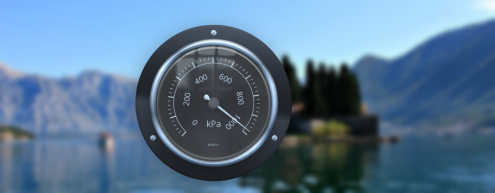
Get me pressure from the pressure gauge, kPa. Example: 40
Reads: 980
